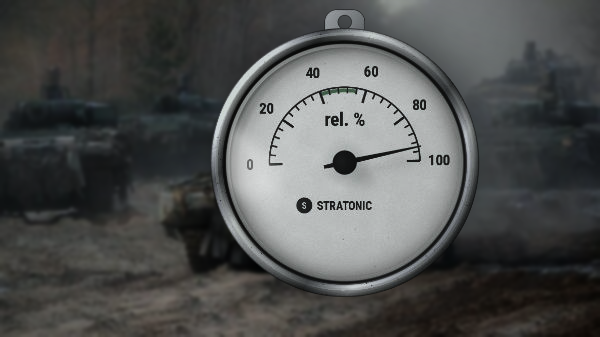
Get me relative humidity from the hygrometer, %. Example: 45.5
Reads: 94
